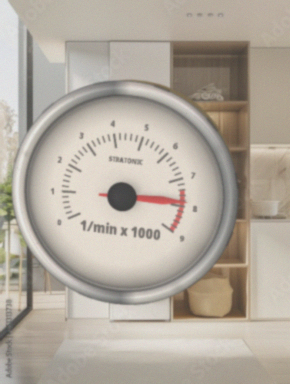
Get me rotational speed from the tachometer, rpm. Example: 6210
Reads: 7800
